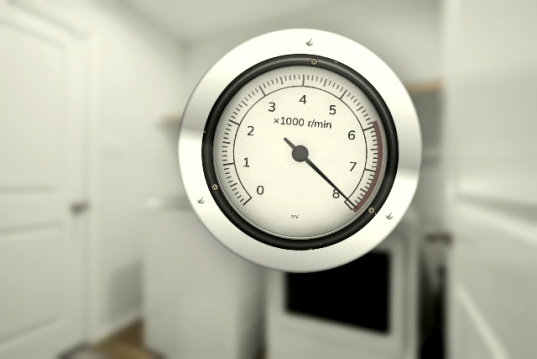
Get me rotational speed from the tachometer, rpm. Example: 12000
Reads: 7900
